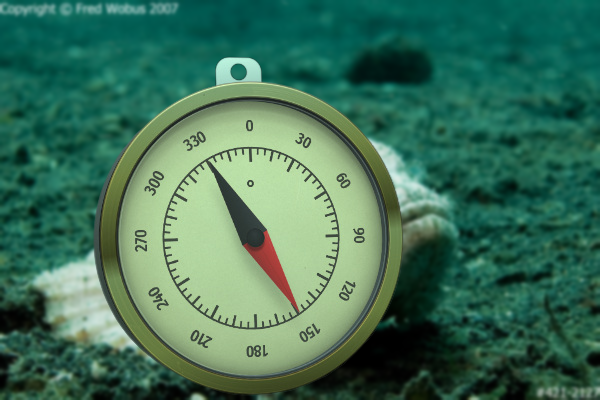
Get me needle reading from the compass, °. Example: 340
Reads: 150
